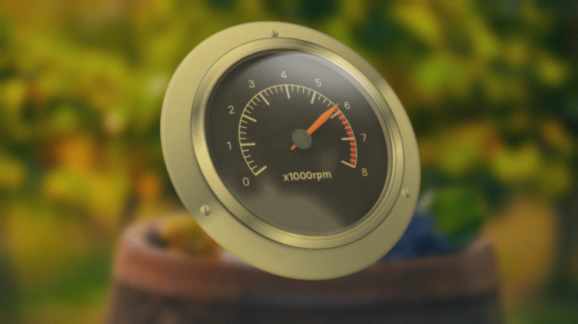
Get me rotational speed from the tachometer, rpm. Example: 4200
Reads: 5800
